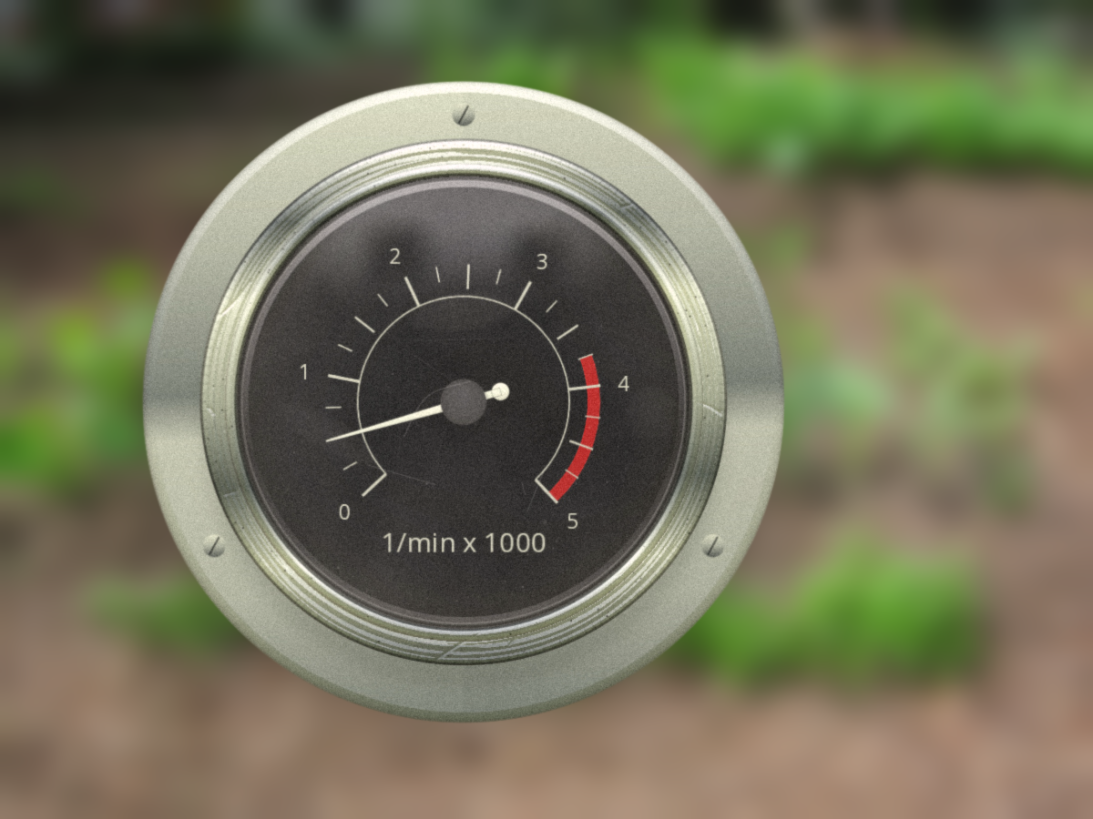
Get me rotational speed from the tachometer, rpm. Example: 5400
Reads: 500
